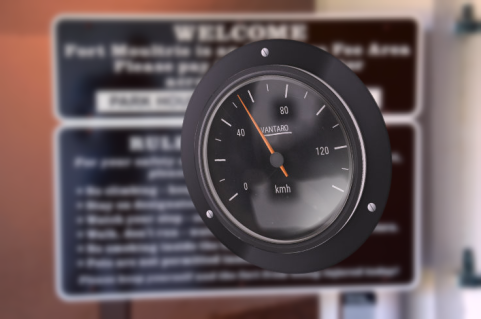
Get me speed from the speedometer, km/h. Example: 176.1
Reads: 55
